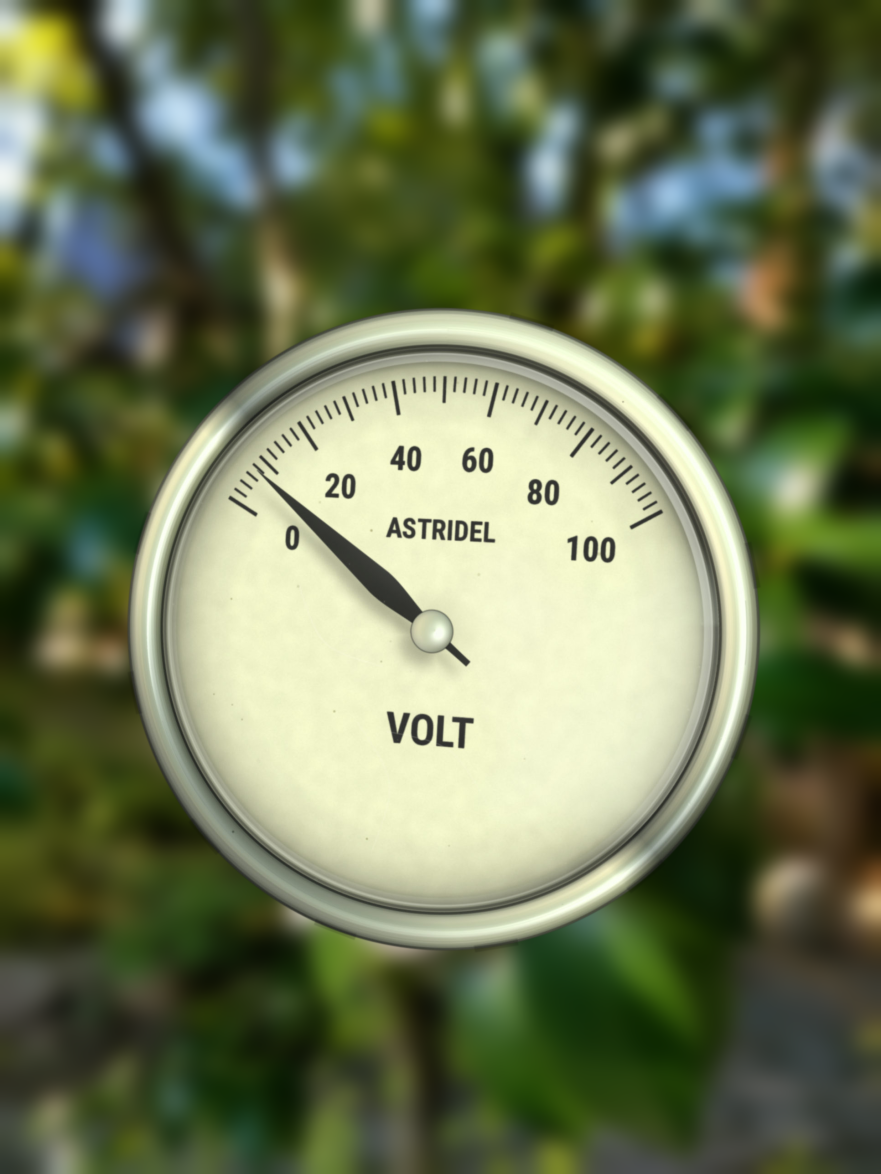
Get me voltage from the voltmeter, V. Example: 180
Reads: 8
